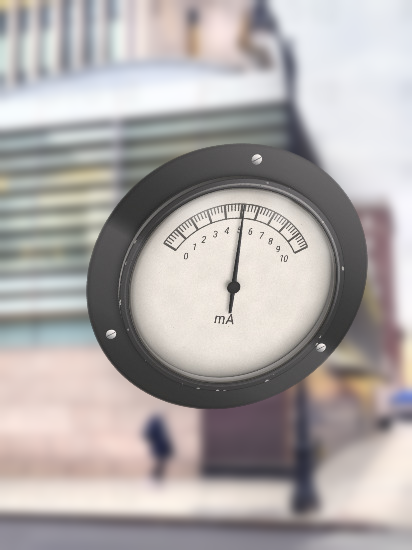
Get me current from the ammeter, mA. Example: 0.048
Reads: 5
